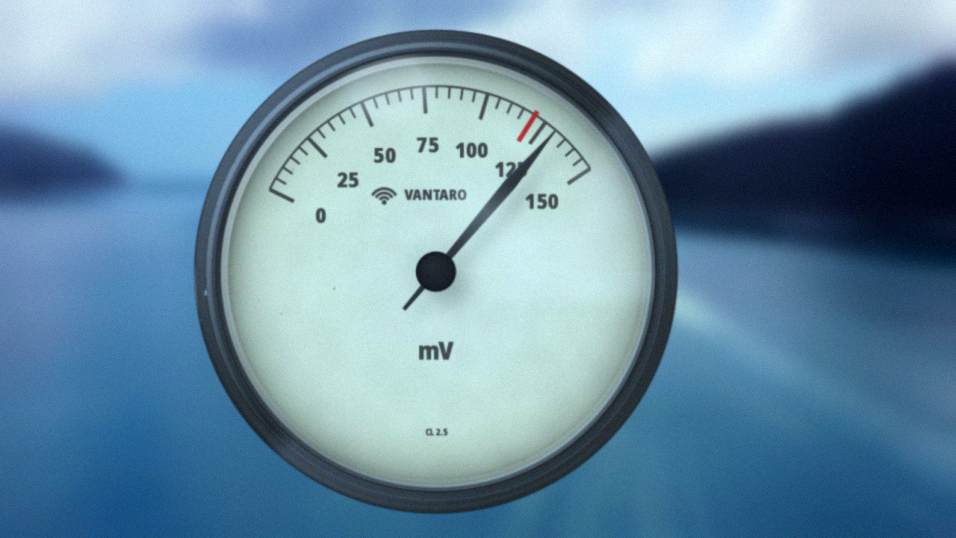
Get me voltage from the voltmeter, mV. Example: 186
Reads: 130
